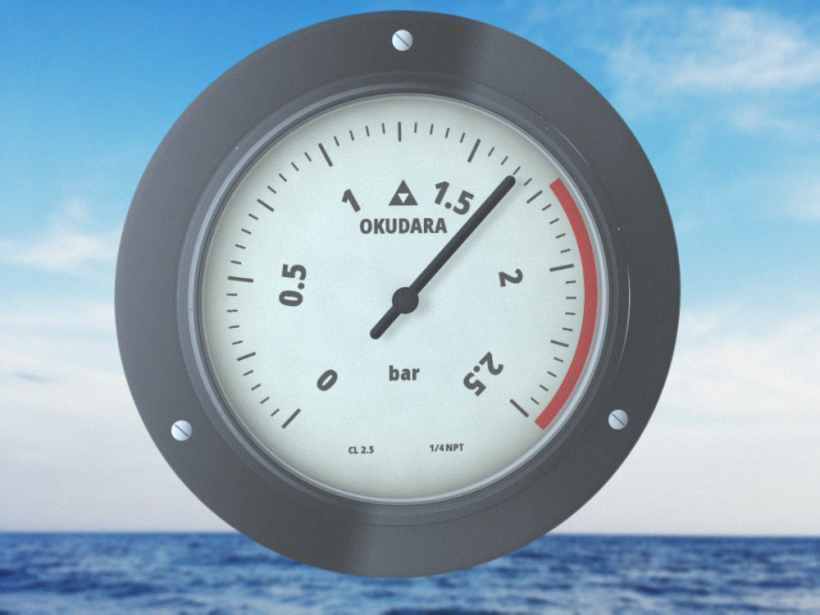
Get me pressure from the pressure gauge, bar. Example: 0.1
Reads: 1.65
